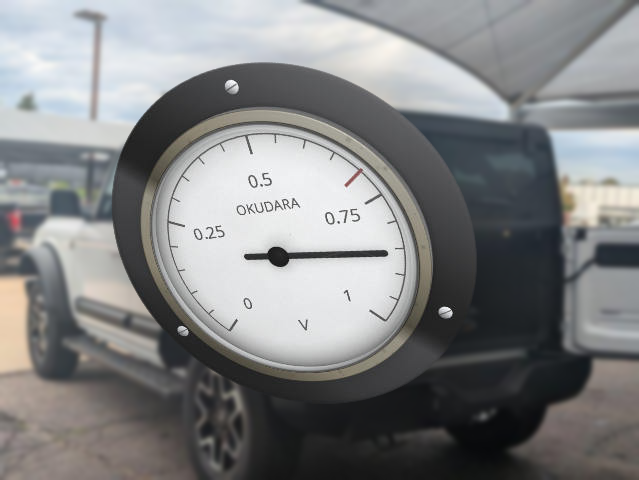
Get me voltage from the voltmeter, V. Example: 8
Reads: 0.85
